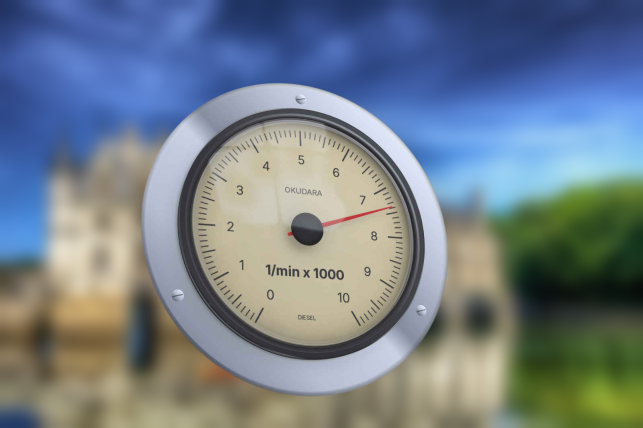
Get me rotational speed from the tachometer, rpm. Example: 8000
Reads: 7400
